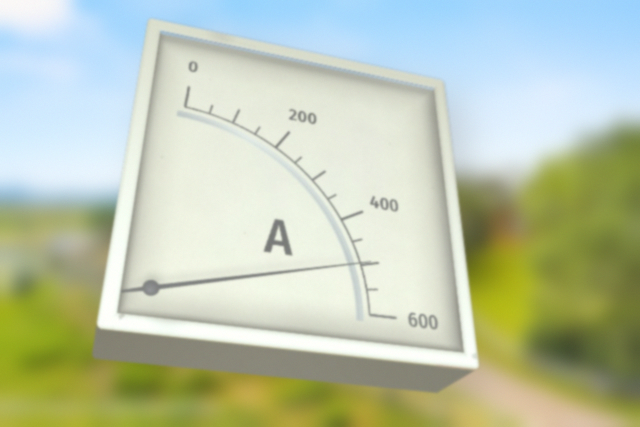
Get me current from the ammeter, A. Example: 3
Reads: 500
